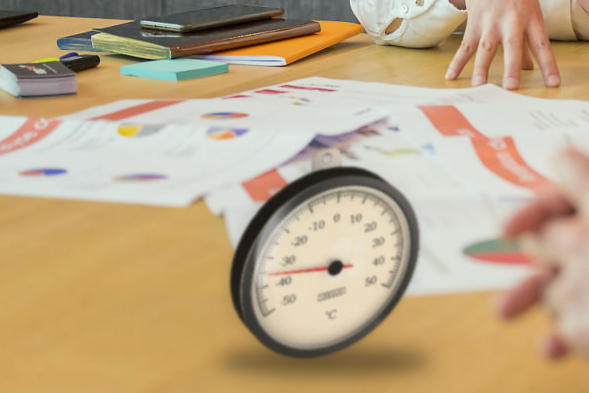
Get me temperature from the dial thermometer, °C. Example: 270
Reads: -35
